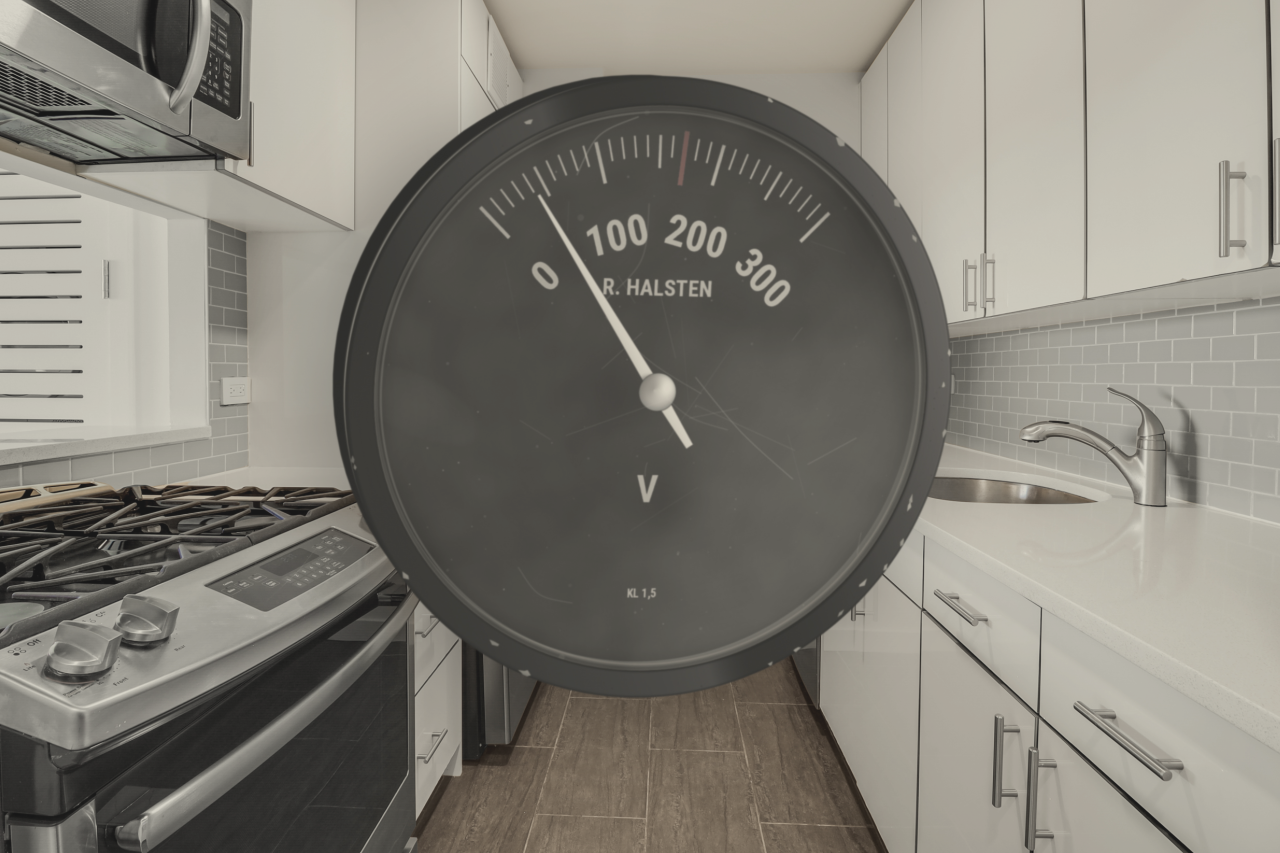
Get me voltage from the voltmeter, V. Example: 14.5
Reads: 40
